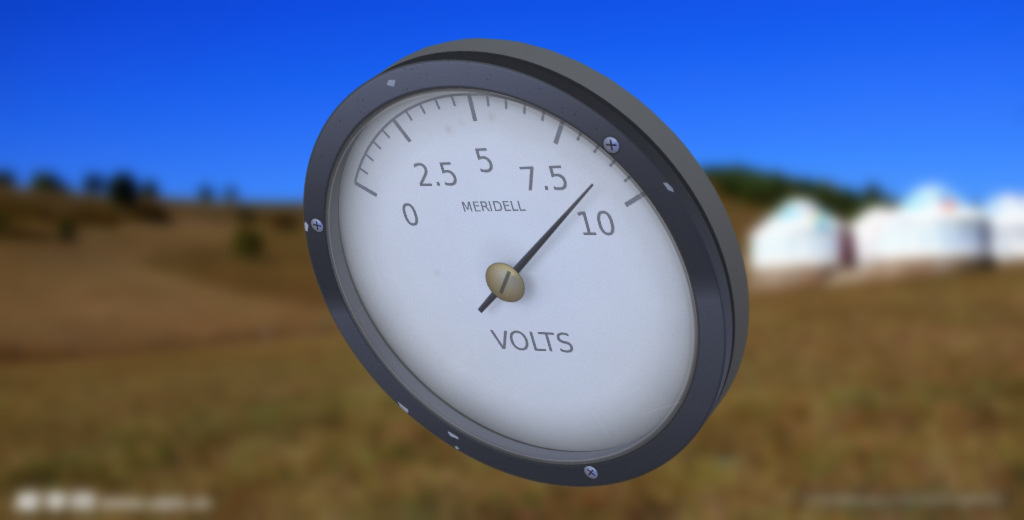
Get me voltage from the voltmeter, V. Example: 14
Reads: 9
